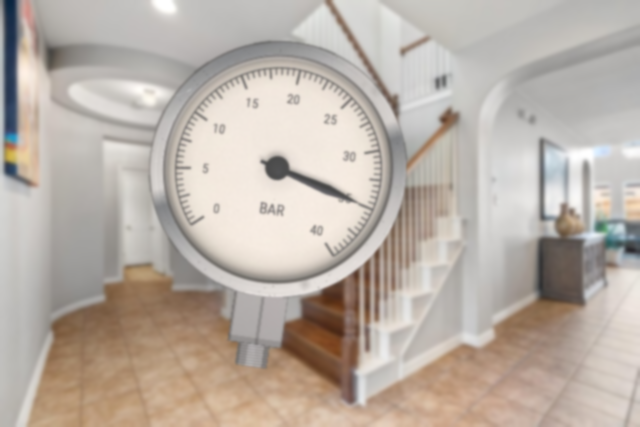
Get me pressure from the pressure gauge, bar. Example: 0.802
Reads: 35
